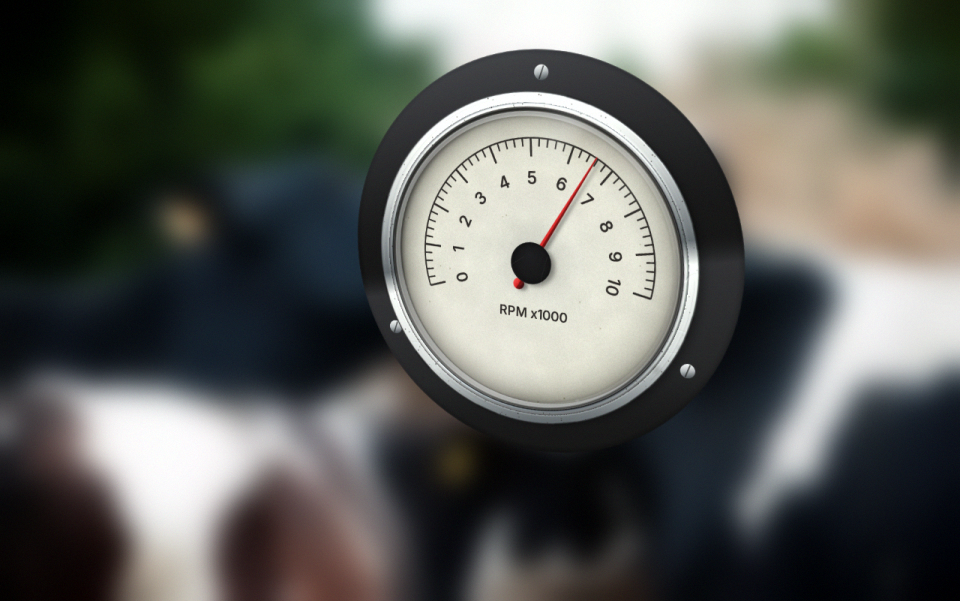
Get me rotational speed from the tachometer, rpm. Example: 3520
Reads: 6600
